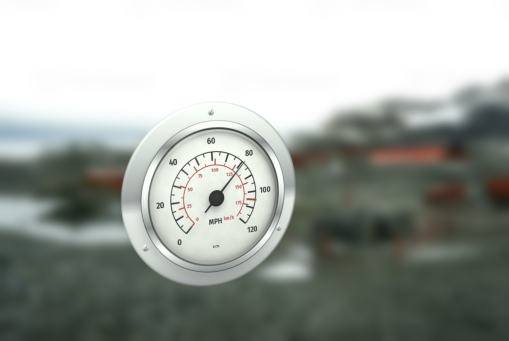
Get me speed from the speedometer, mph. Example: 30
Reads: 80
